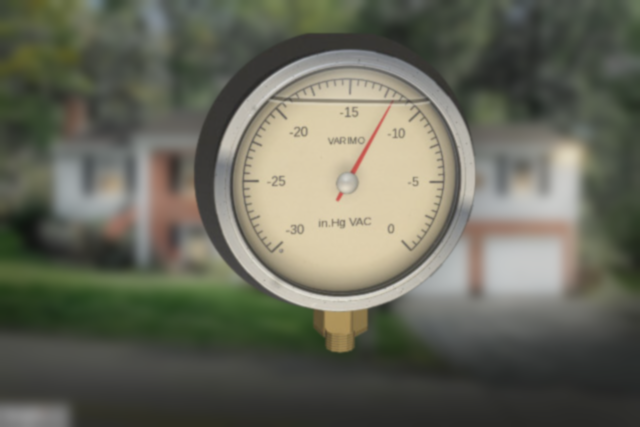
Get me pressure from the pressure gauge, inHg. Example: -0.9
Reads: -12
